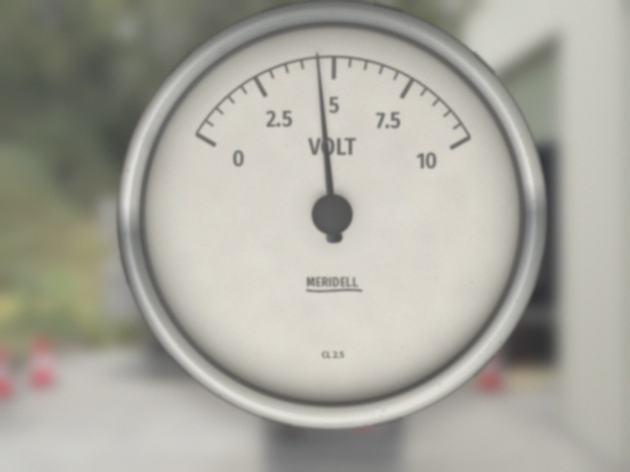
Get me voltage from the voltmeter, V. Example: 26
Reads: 4.5
